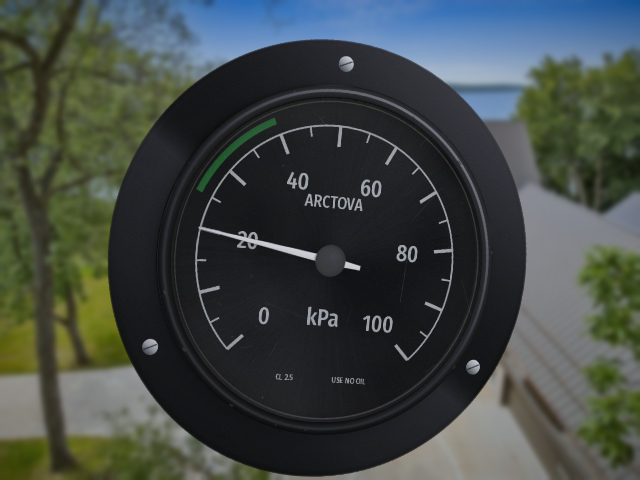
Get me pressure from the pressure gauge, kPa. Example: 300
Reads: 20
